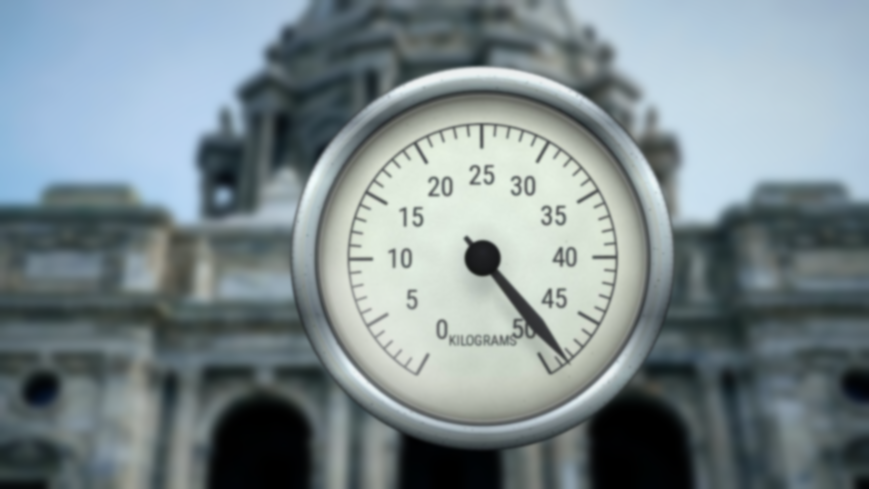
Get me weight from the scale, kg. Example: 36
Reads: 48.5
